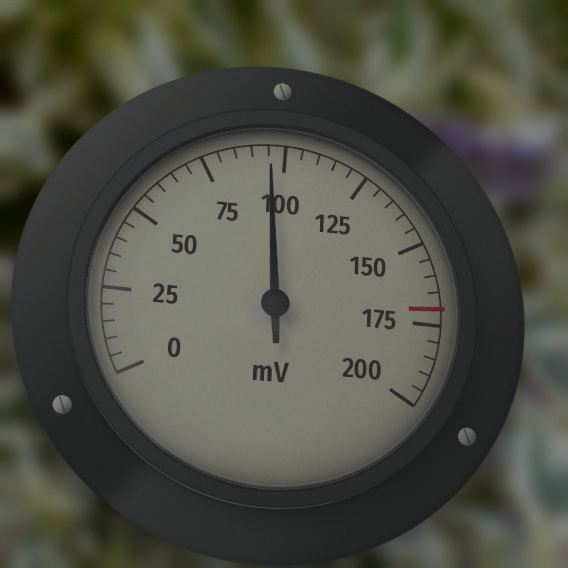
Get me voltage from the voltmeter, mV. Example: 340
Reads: 95
